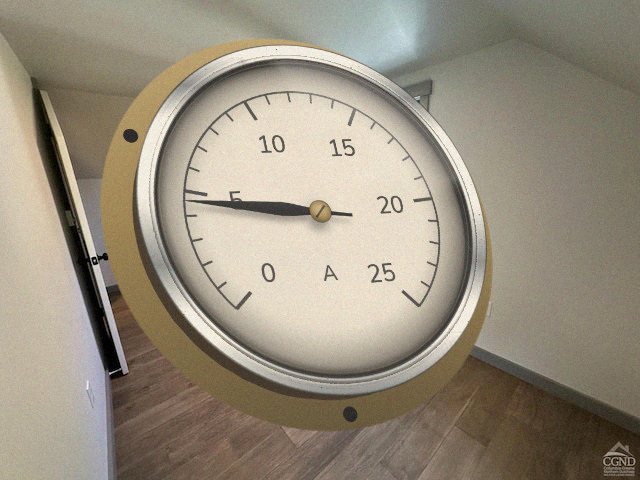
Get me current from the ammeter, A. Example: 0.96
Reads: 4.5
